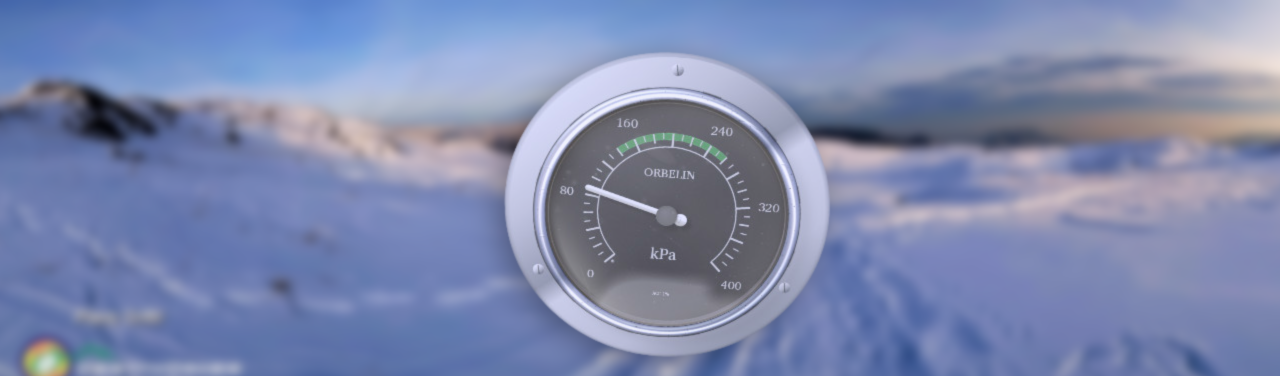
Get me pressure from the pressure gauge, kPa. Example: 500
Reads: 90
